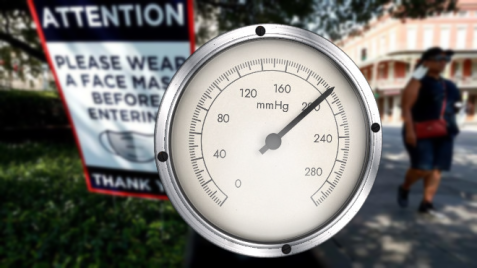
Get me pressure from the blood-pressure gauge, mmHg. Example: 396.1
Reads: 200
